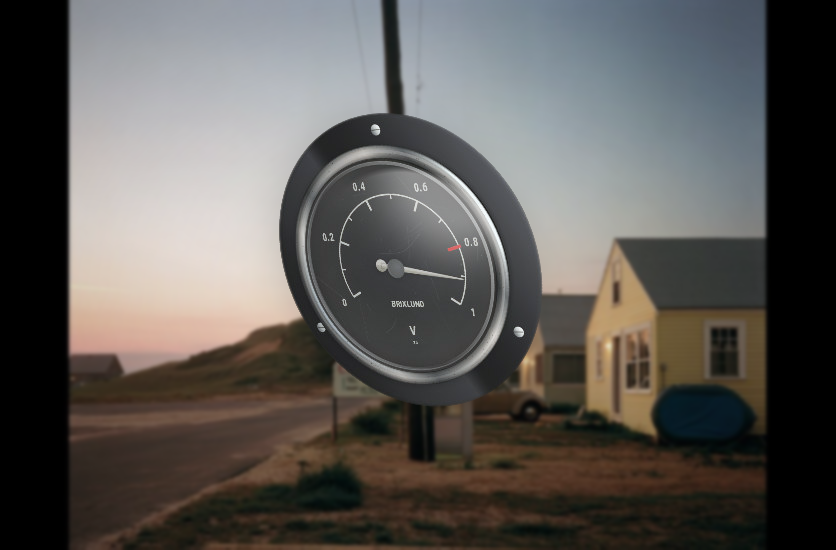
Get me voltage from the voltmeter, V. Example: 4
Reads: 0.9
